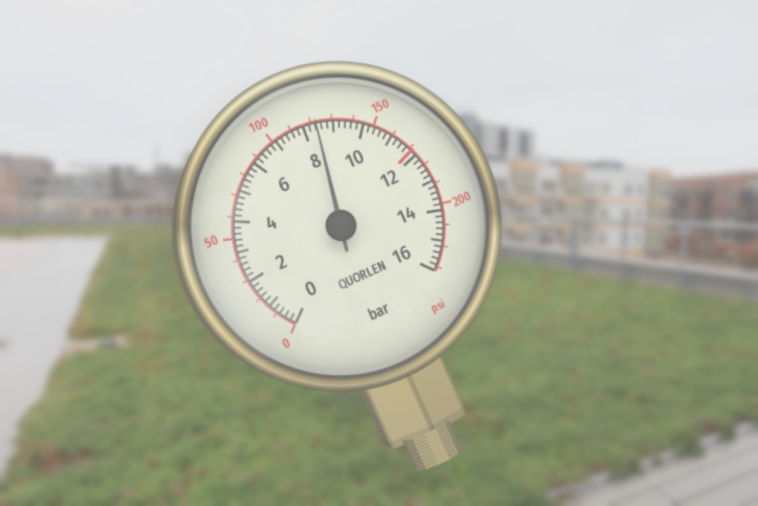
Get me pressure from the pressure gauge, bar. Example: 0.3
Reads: 8.4
